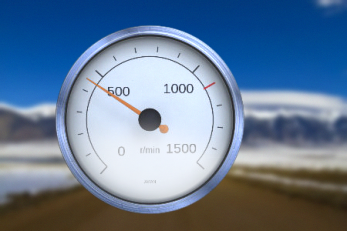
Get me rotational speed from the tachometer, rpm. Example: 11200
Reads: 450
